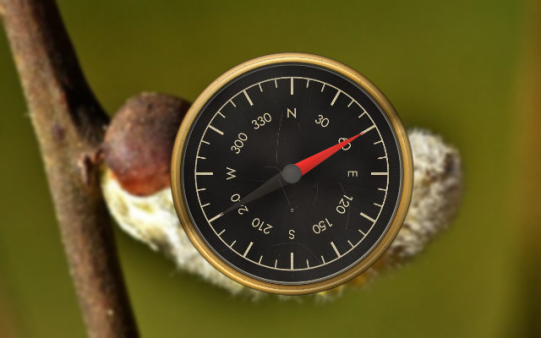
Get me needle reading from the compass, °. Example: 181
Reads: 60
